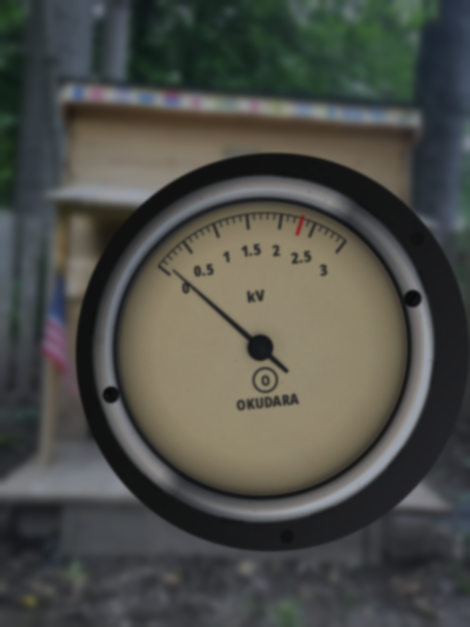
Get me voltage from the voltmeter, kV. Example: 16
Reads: 0.1
